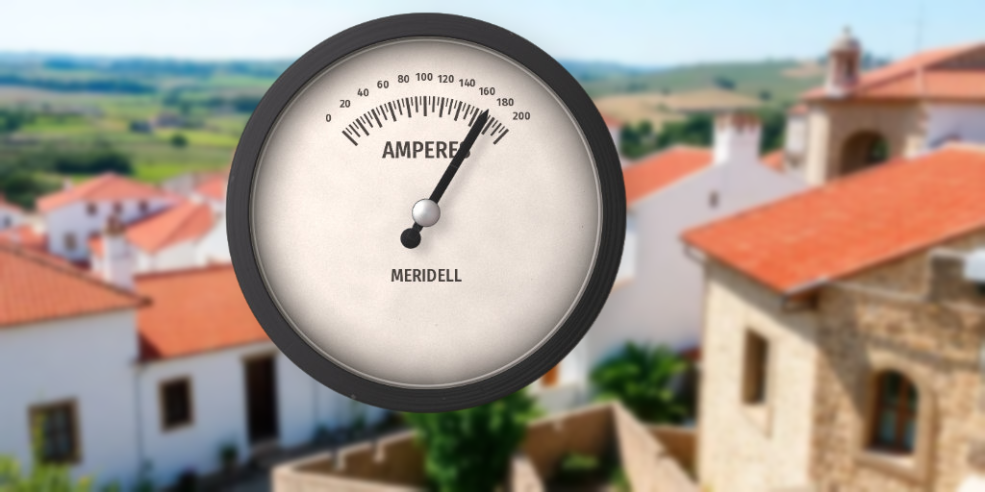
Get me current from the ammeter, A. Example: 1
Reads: 170
